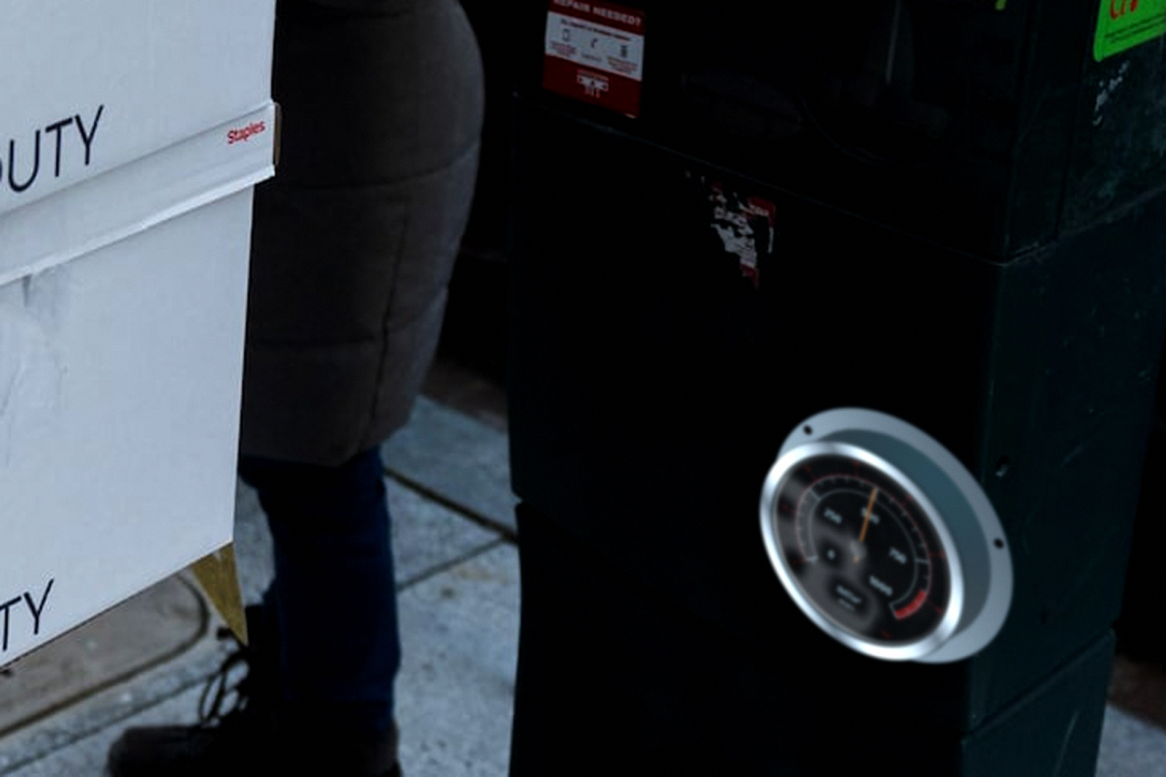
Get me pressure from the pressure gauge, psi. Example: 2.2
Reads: 500
